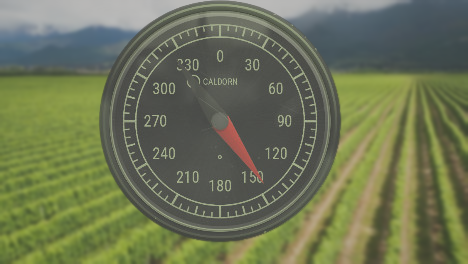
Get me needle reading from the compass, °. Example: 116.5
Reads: 145
